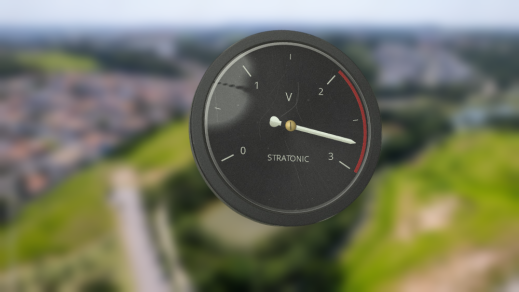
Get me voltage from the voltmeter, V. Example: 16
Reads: 2.75
